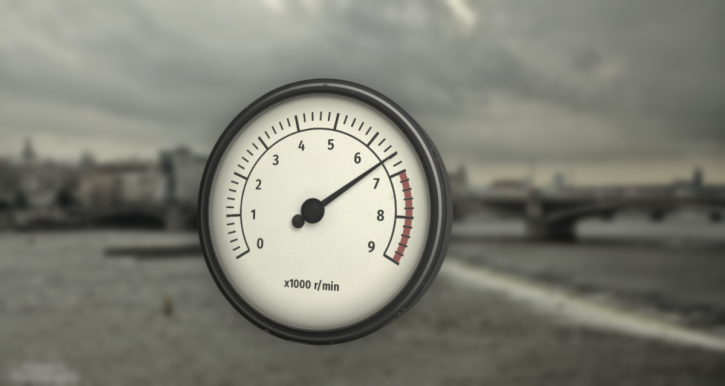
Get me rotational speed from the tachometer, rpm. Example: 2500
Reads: 6600
